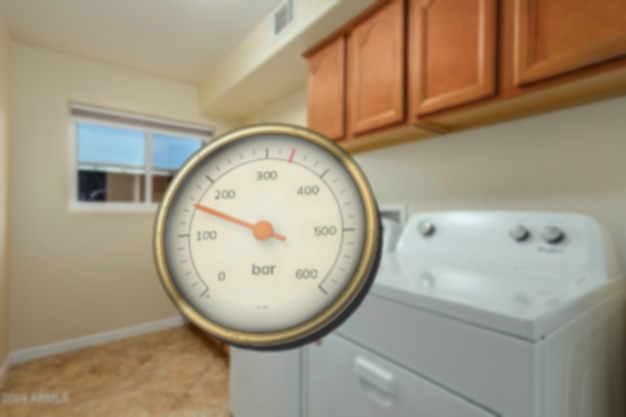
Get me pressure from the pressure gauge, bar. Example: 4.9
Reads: 150
